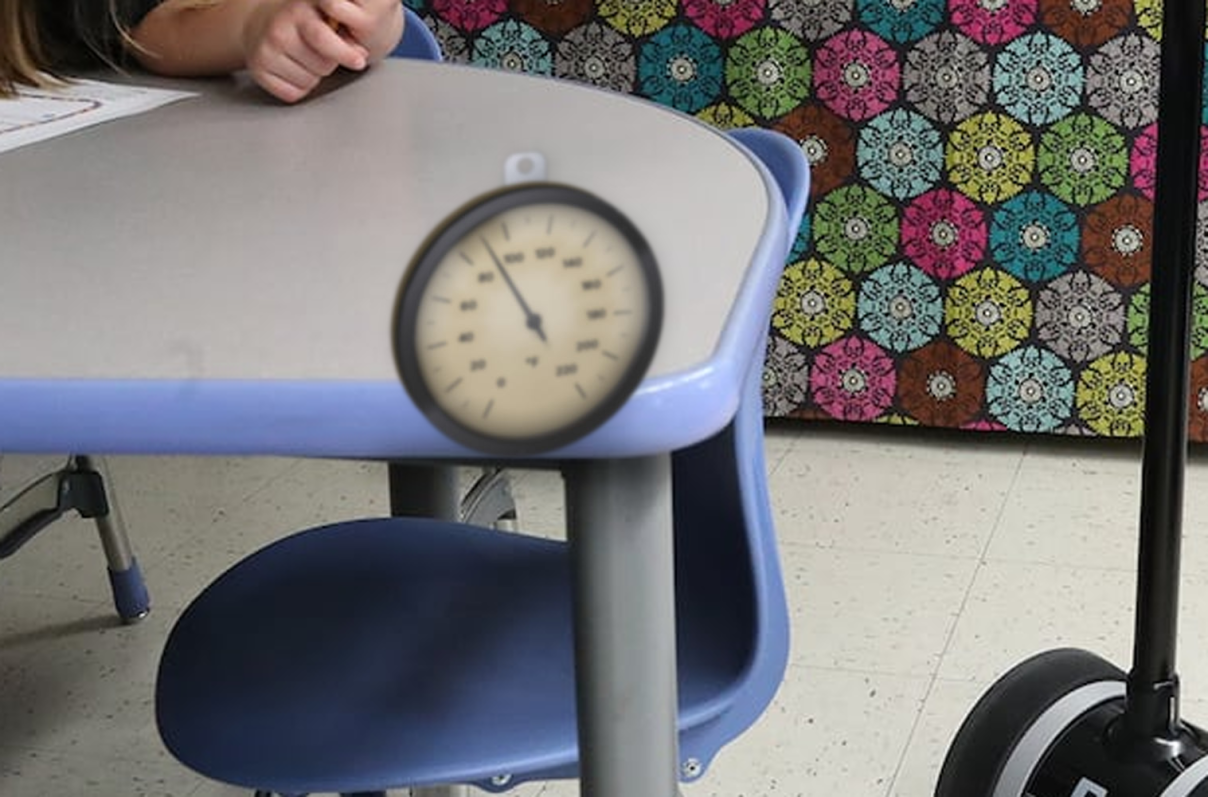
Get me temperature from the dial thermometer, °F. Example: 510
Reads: 90
